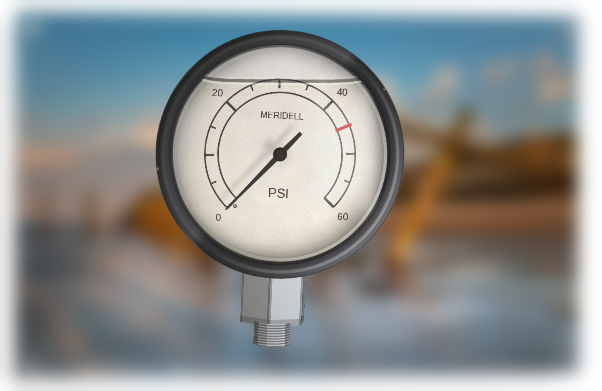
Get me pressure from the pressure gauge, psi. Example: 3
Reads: 0
